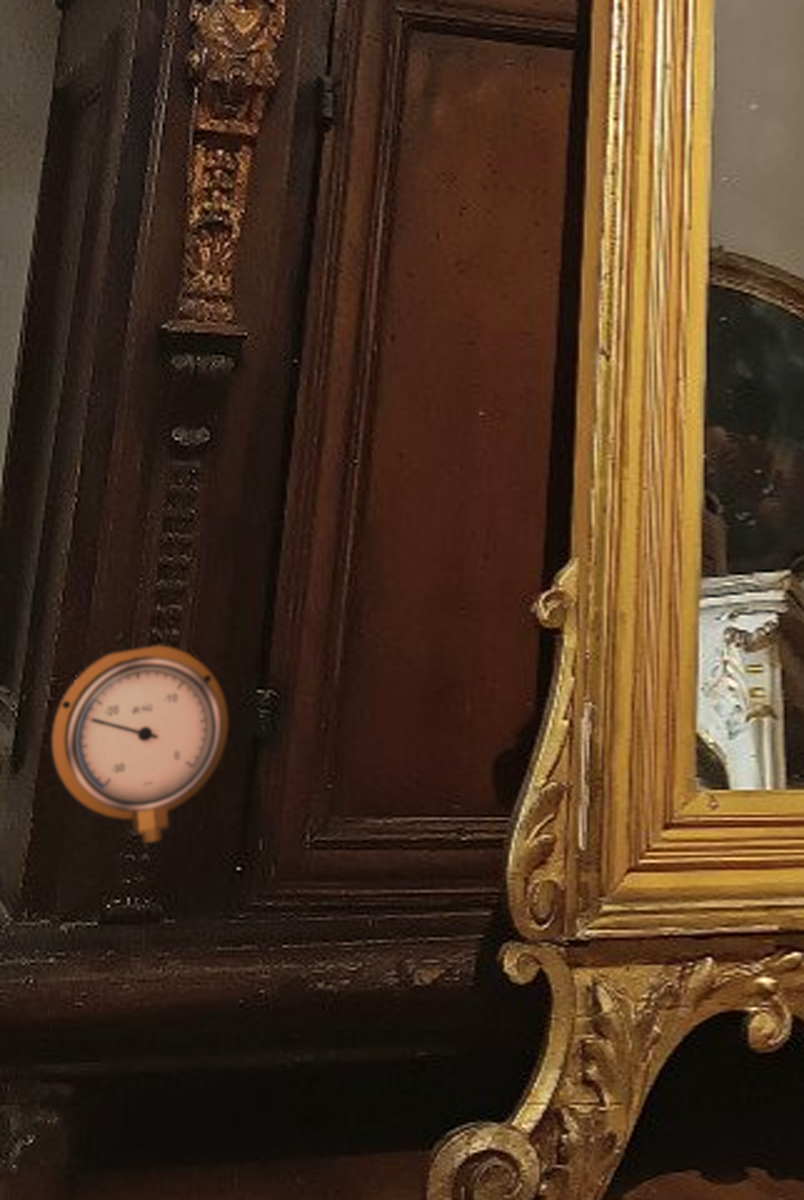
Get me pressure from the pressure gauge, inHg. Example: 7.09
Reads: -22
